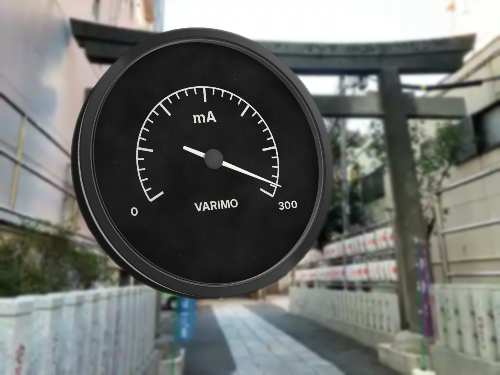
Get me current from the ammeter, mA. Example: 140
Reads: 290
